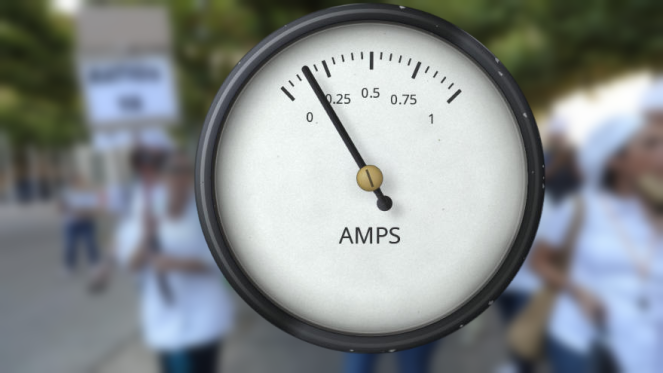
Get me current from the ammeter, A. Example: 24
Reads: 0.15
